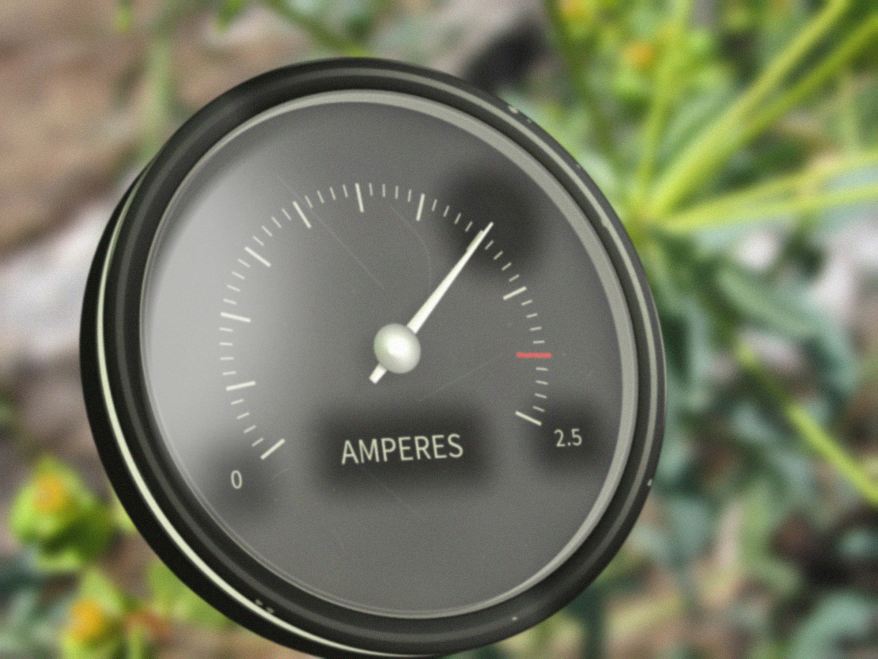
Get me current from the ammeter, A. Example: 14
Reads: 1.75
